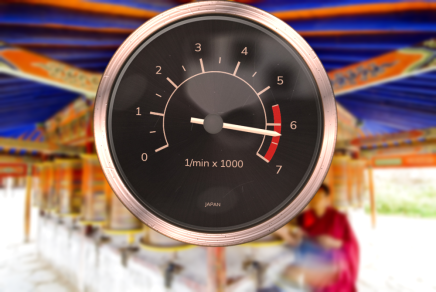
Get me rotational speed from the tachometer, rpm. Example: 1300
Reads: 6250
